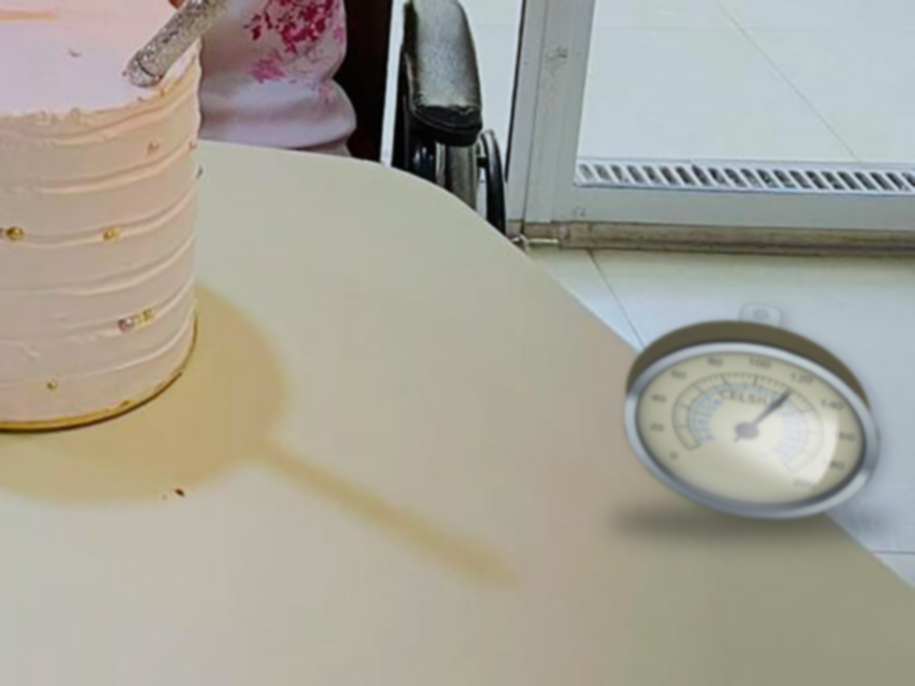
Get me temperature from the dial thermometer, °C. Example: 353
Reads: 120
